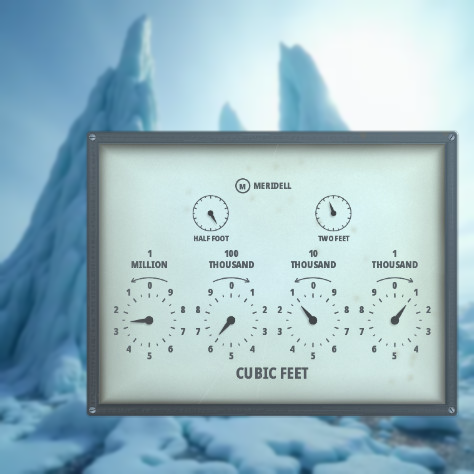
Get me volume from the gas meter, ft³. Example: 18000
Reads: 261100
